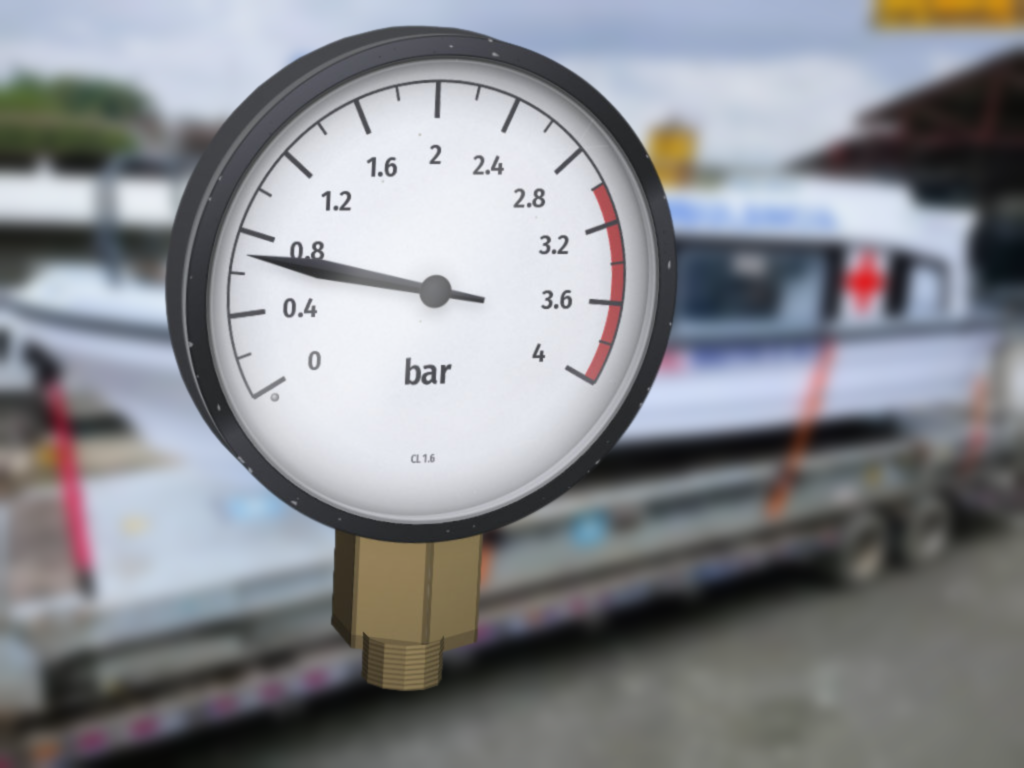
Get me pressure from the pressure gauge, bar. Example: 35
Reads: 0.7
